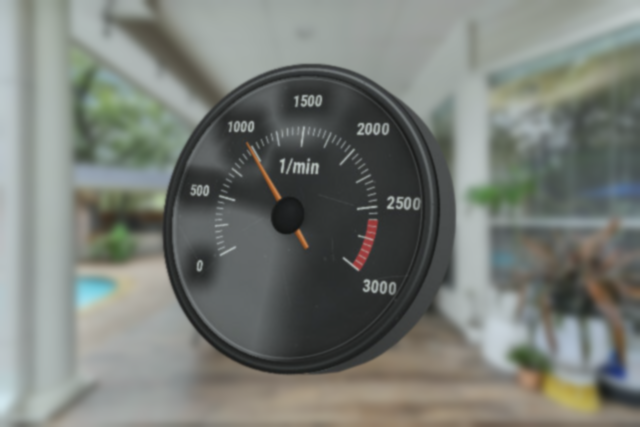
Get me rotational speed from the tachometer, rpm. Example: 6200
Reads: 1000
